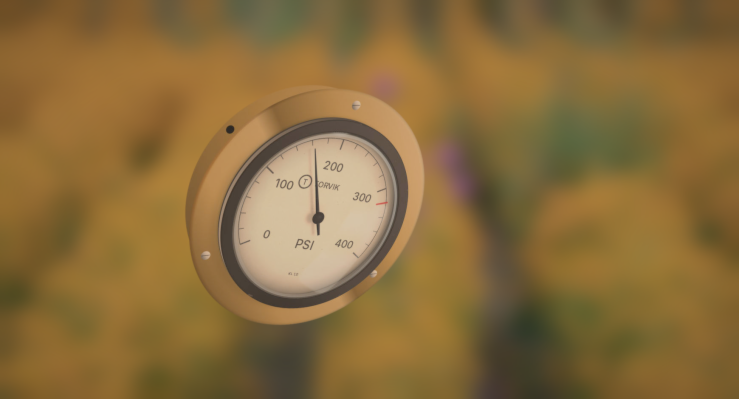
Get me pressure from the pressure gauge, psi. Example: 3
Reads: 160
